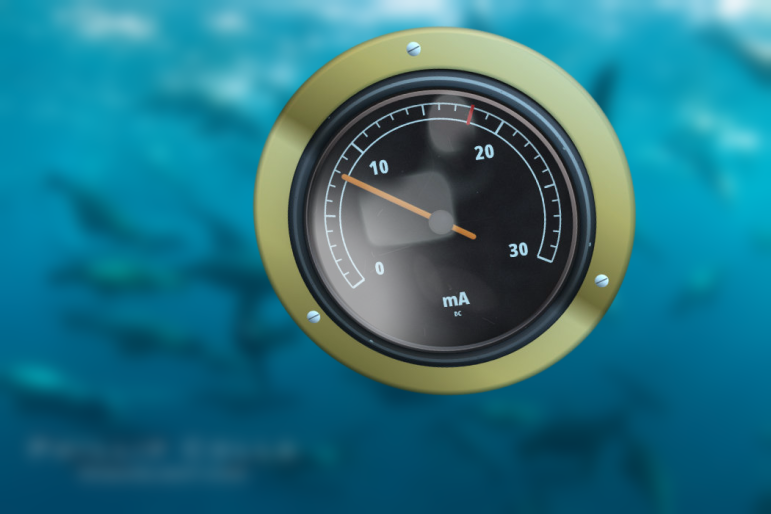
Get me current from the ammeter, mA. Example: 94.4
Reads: 8
